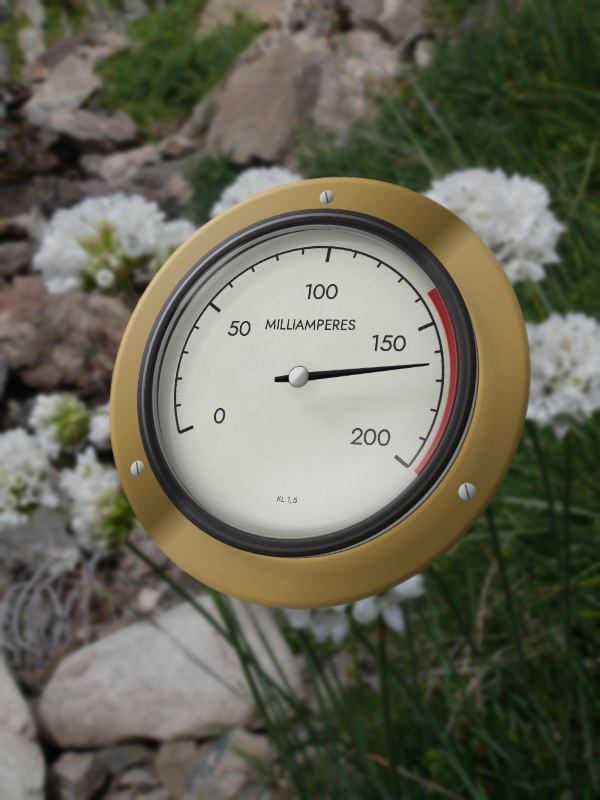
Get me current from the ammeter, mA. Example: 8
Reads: 165
